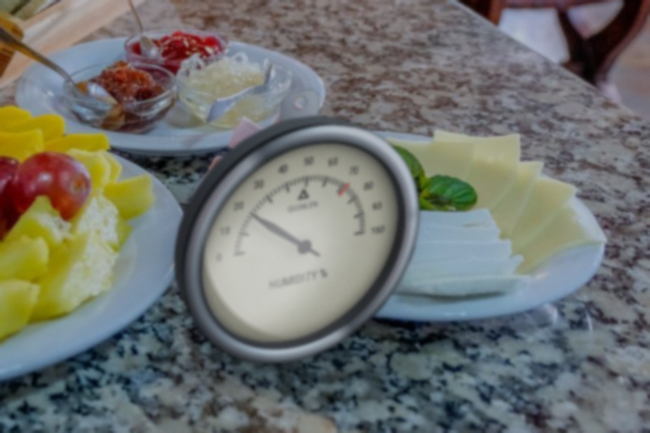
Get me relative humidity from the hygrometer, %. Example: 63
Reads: 20
